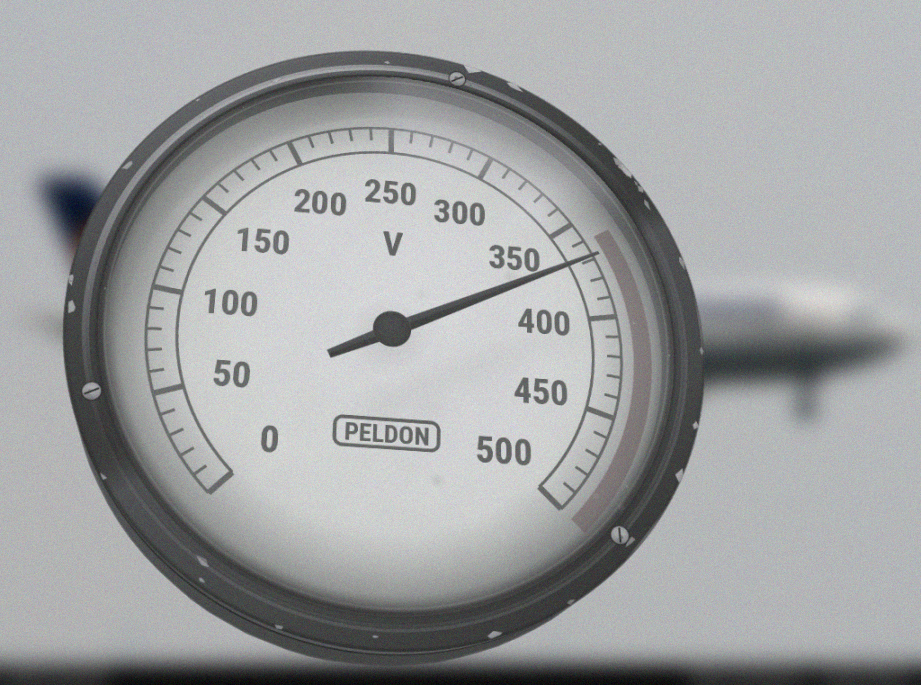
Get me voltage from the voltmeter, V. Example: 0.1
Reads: 370
